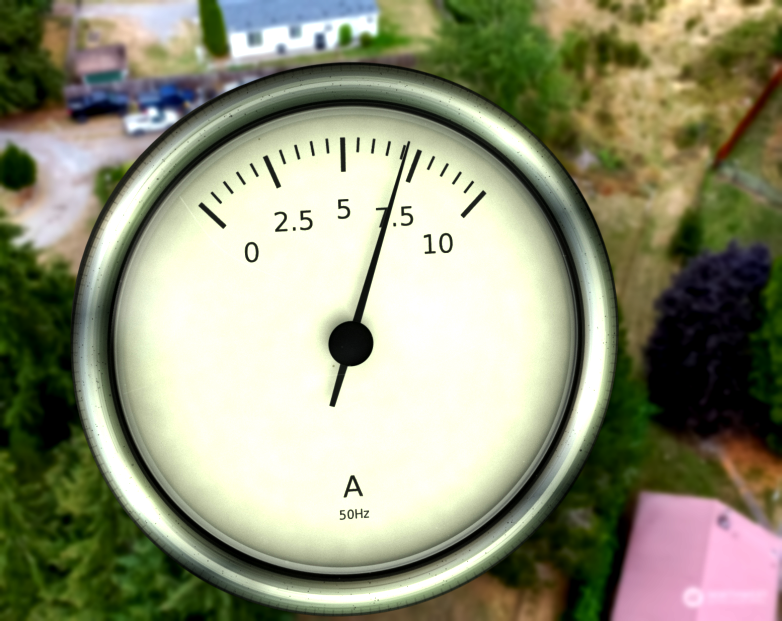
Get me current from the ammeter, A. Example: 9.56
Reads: 7
